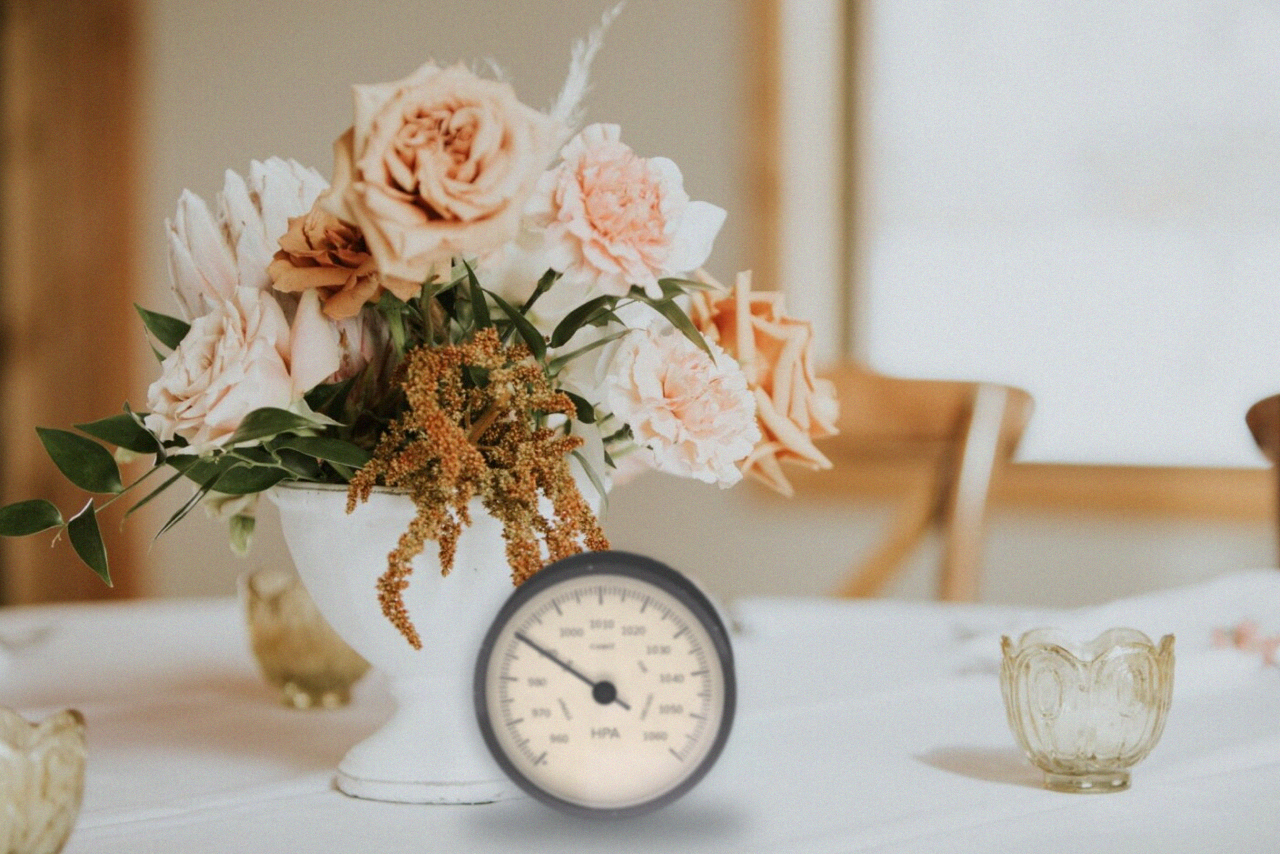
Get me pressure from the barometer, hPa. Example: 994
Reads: 990
